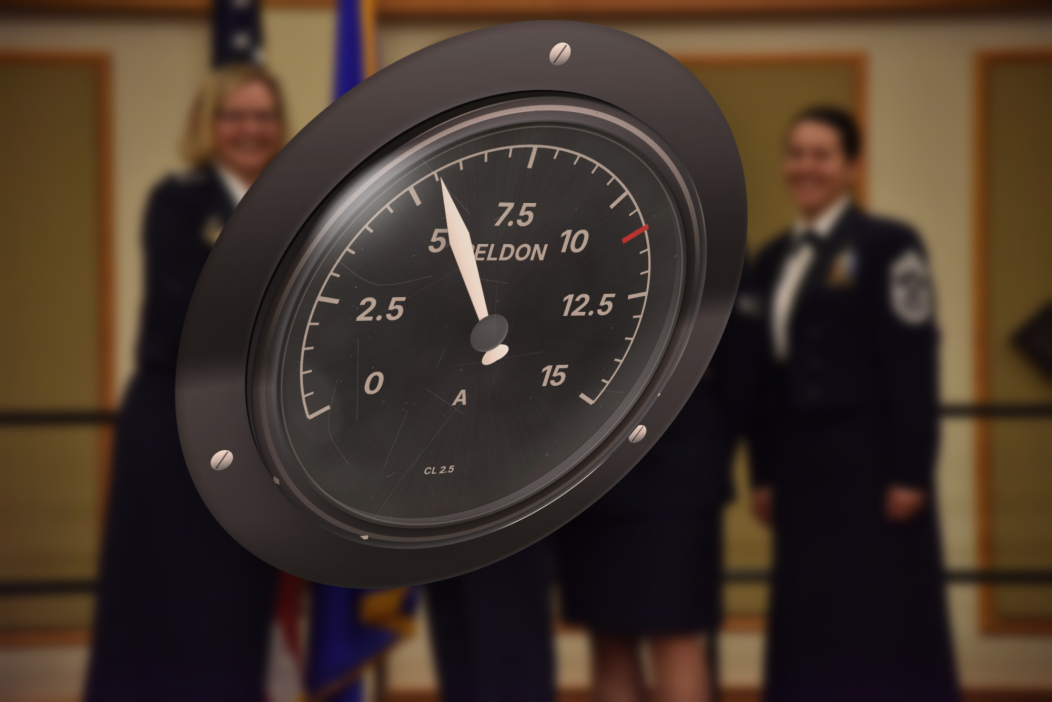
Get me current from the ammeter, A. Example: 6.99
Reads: 5.5
